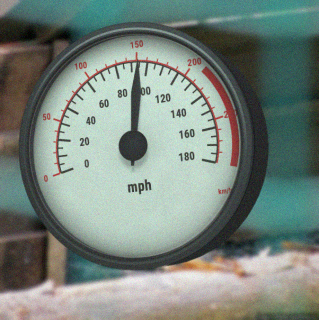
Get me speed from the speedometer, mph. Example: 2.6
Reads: 95
